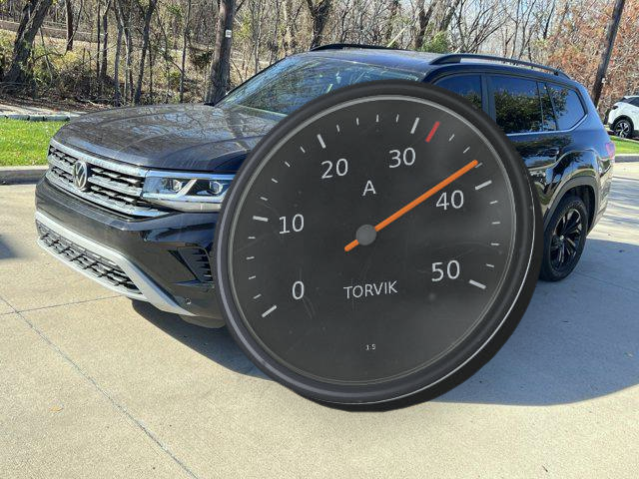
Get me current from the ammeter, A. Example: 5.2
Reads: 38
